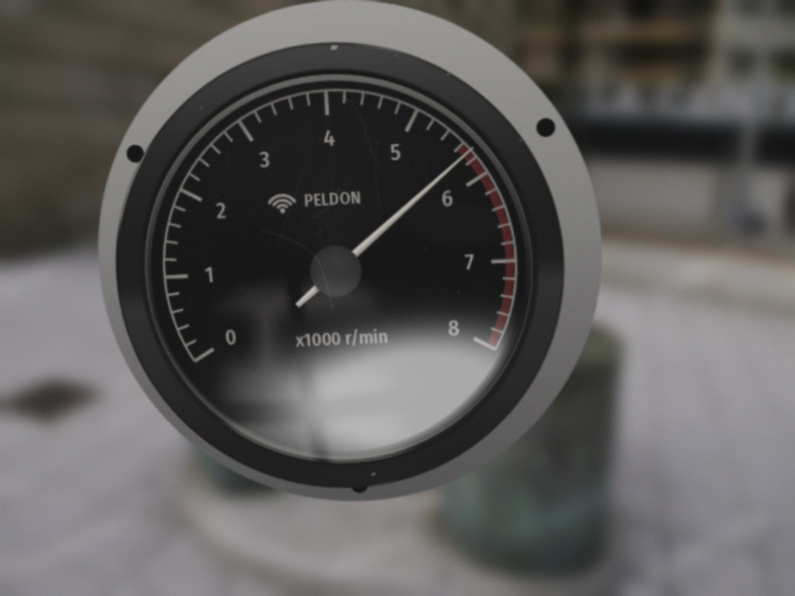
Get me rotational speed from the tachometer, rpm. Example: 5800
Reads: 5700
